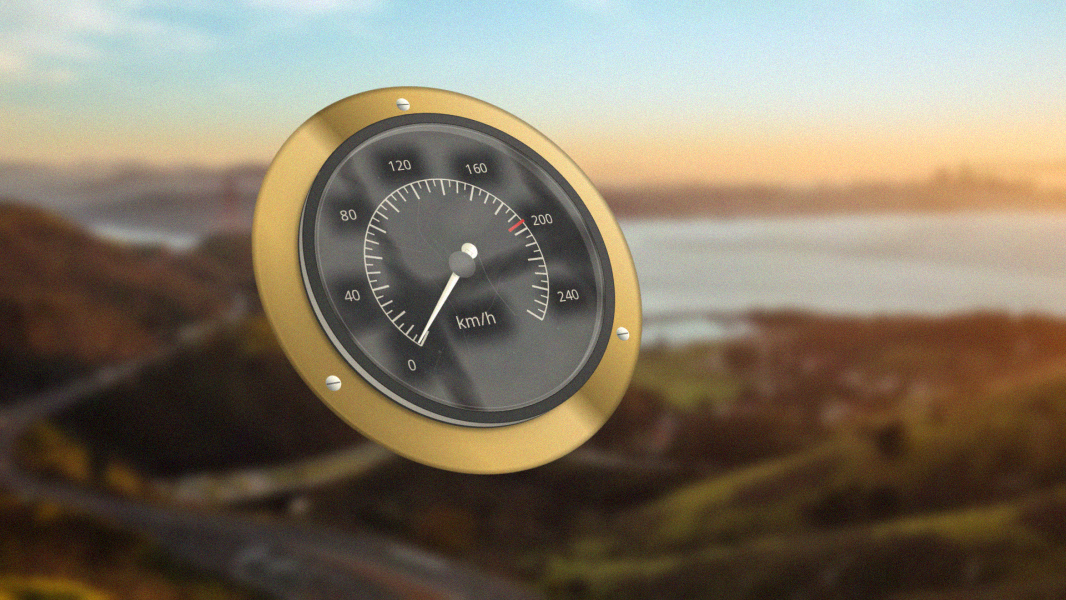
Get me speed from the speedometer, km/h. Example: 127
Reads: 2.5
